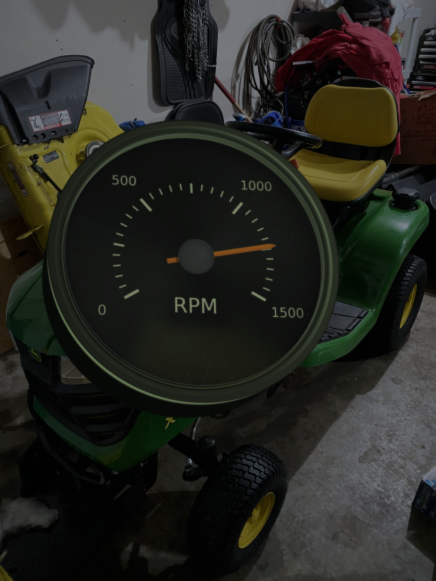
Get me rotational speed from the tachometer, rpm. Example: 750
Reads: 1250
